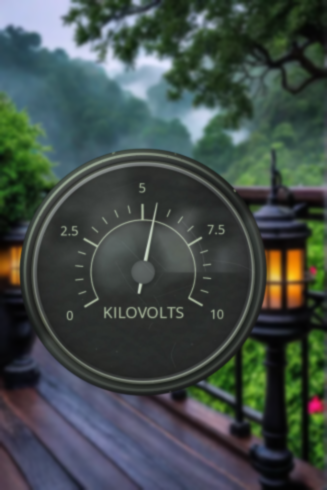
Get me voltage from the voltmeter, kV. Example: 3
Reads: 5.5
